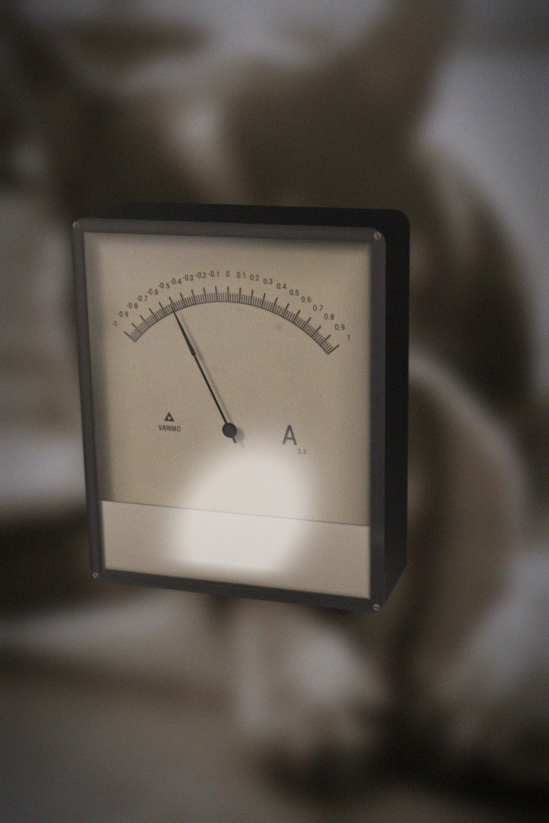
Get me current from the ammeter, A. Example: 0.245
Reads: -0.5
